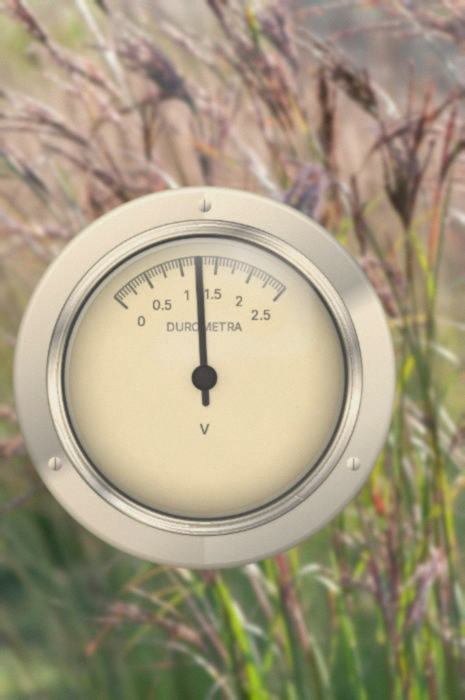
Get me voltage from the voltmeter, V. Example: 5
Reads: 1.25
